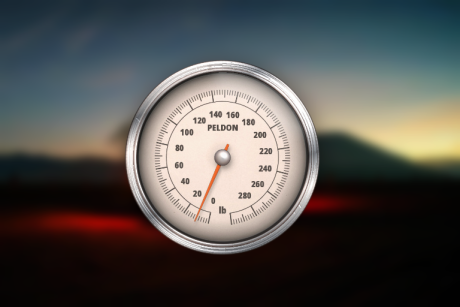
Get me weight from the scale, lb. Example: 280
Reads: 10
